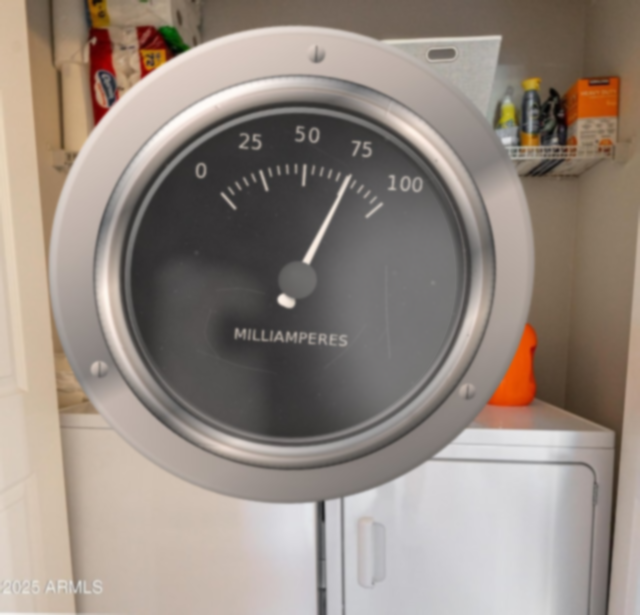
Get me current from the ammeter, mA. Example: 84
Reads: 75
